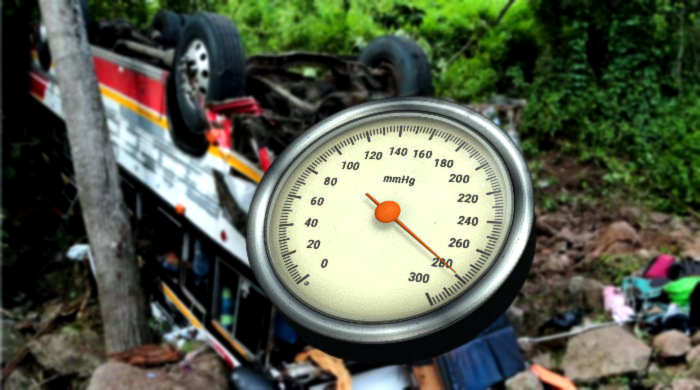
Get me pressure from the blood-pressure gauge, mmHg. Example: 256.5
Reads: 280
